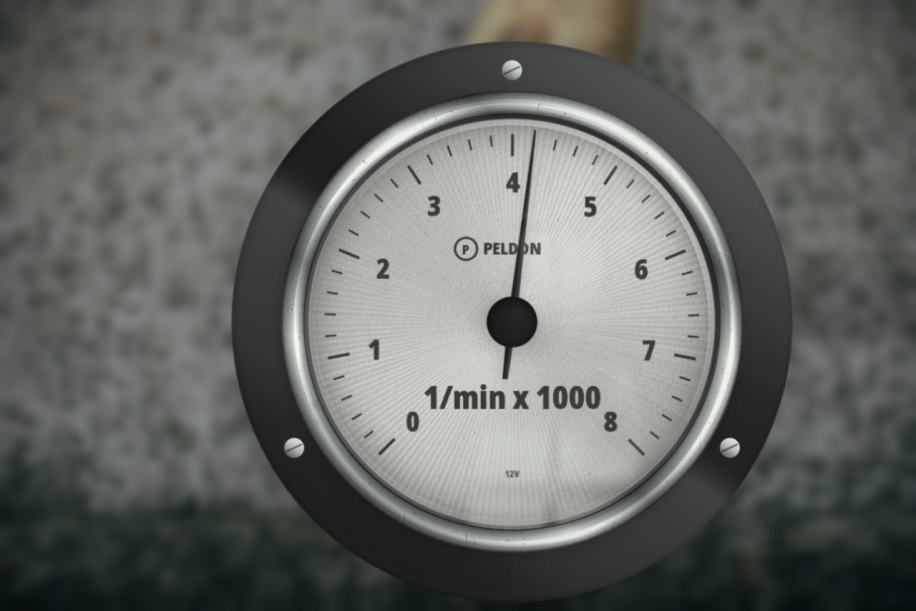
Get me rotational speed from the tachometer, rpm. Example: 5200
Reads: 4200
